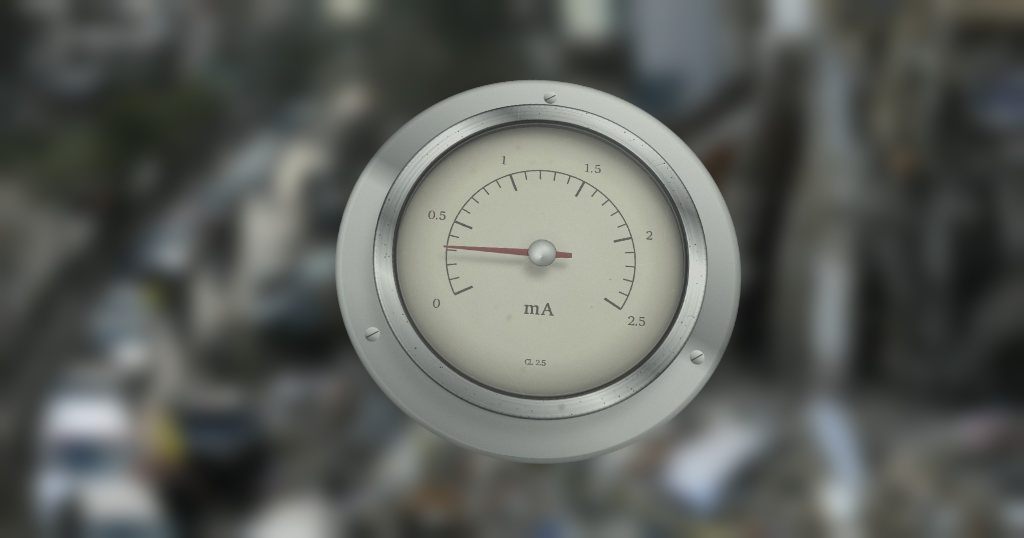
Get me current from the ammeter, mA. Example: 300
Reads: 0.3
